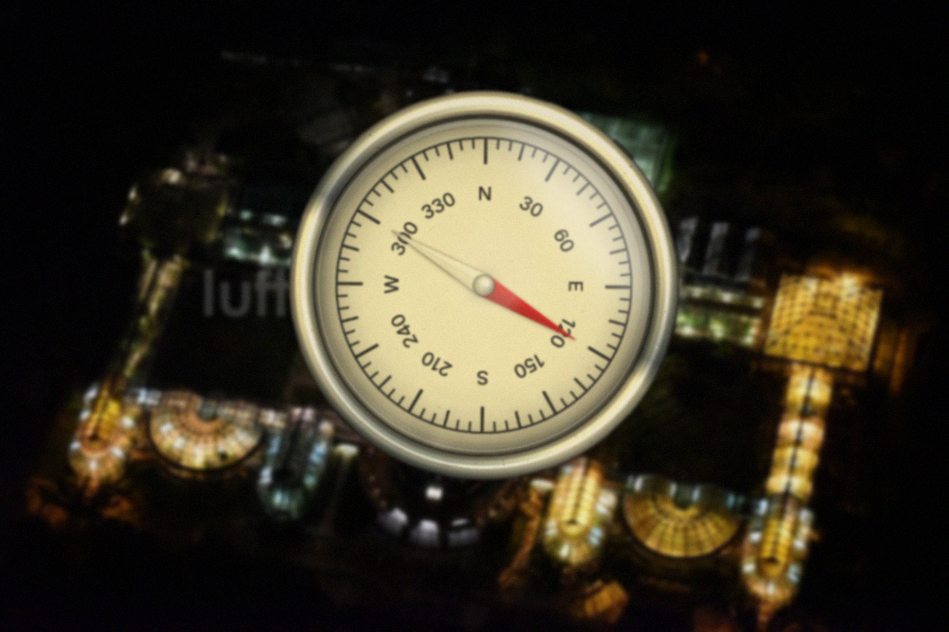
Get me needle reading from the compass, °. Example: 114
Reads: 120
